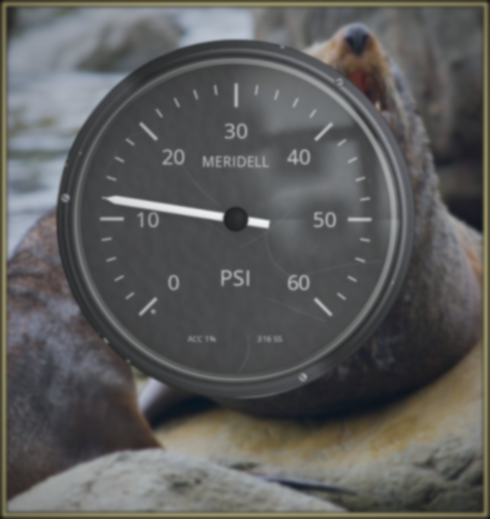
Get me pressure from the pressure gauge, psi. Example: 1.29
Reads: 12
